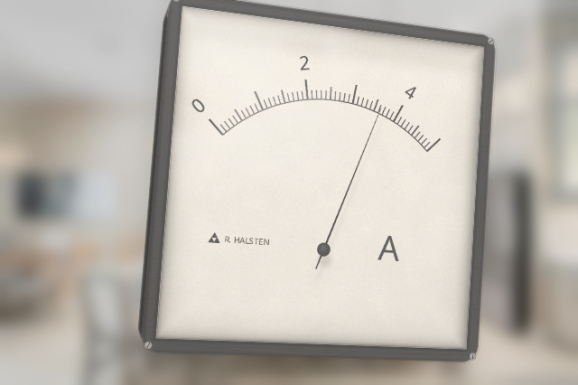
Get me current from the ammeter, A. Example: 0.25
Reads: 3.6
